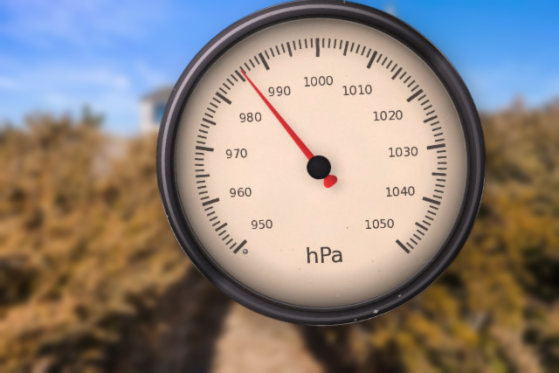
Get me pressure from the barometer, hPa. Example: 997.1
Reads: 986
